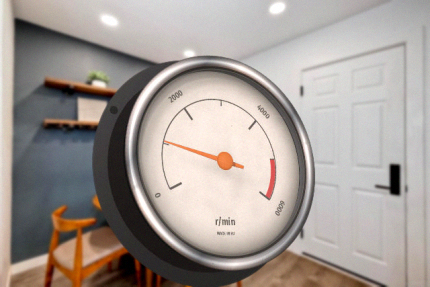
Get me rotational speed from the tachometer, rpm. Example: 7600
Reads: 1000
